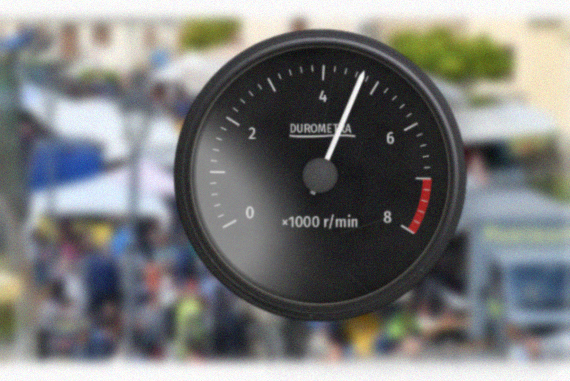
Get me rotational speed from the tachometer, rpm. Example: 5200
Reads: 4700
